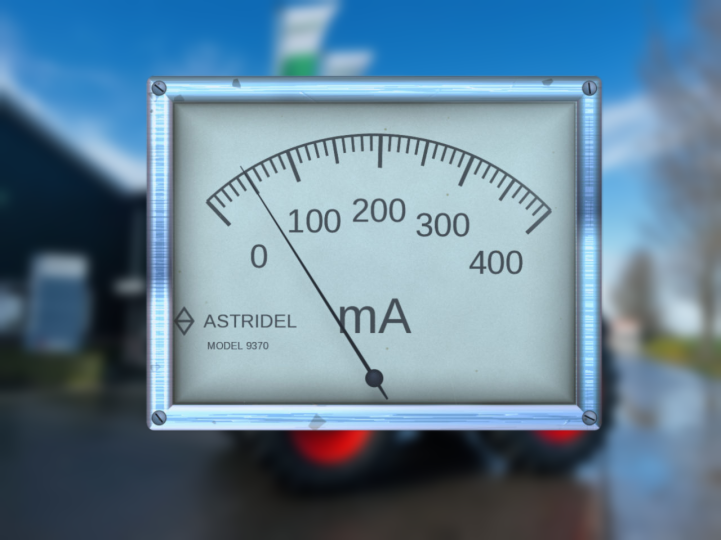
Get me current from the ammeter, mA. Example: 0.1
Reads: 50
